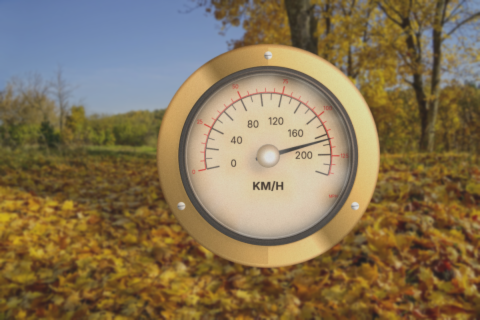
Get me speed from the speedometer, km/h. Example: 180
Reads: 185
